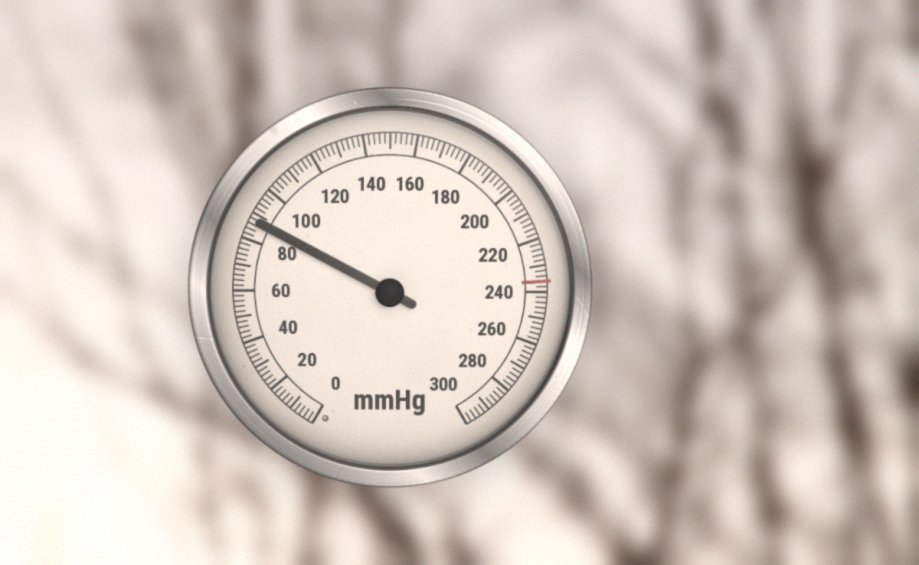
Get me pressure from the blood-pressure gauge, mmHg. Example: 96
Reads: 88
